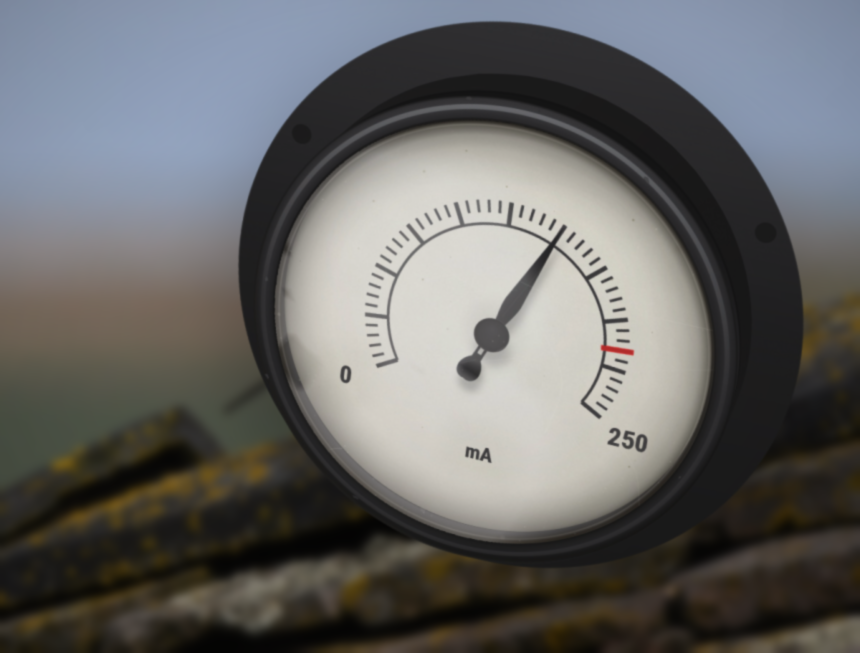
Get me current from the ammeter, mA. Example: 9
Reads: 150
